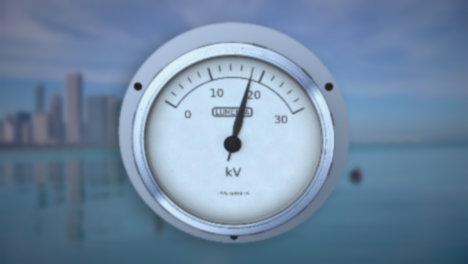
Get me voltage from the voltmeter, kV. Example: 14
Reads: 18
